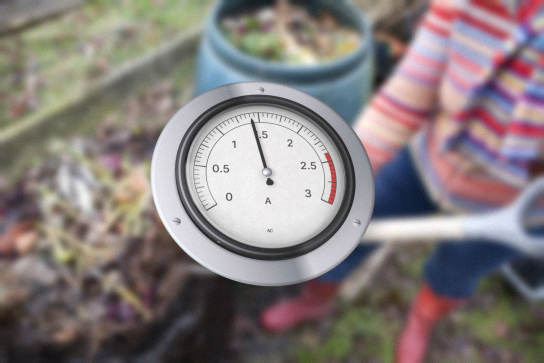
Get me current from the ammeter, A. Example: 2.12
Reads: 1.4
